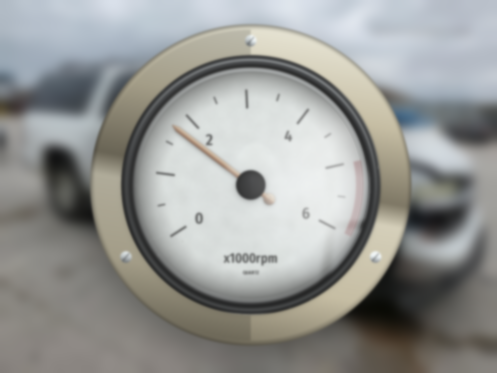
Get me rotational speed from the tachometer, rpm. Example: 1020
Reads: 1750
